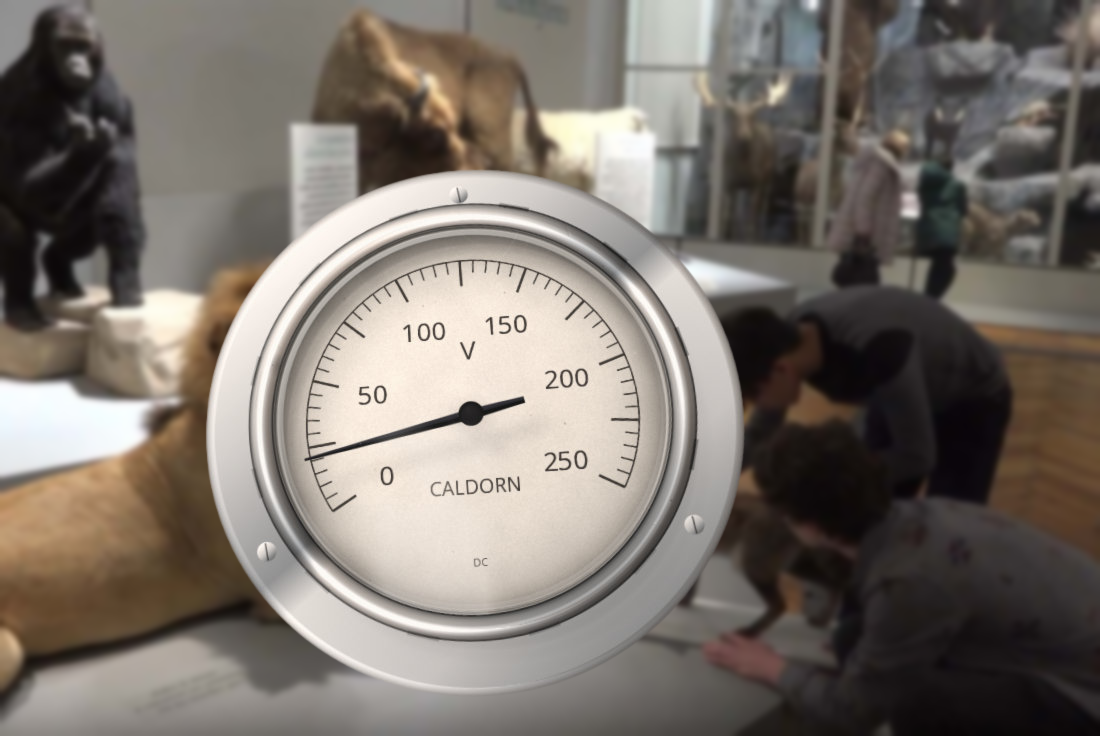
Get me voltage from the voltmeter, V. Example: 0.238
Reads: 20
